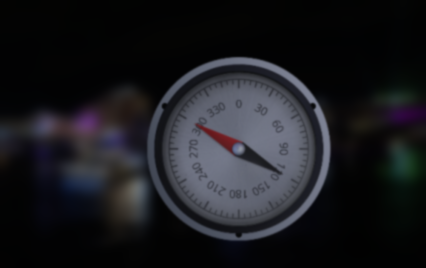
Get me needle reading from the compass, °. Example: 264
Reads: 300
